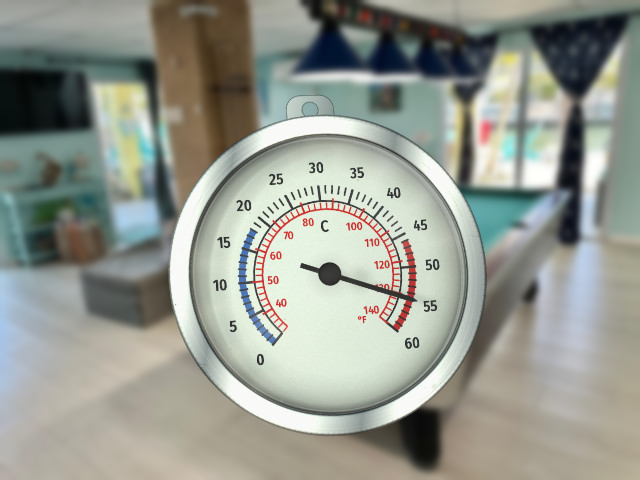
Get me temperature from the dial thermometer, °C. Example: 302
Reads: 55
